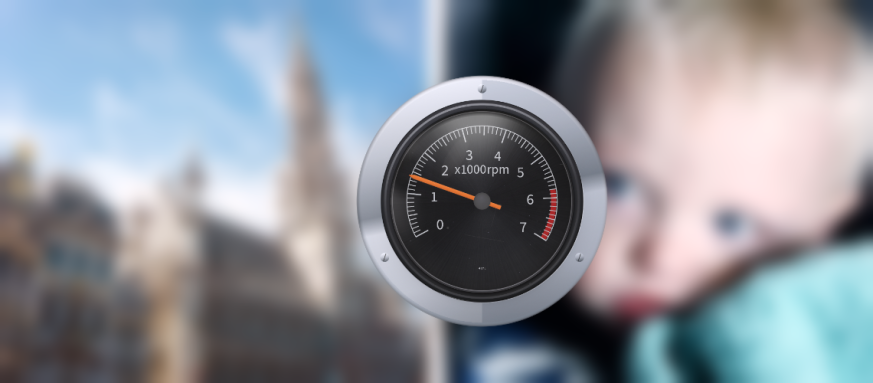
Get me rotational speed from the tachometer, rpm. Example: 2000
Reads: 1400
